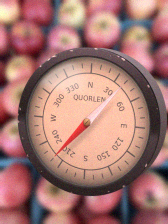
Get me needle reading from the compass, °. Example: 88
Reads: 220
